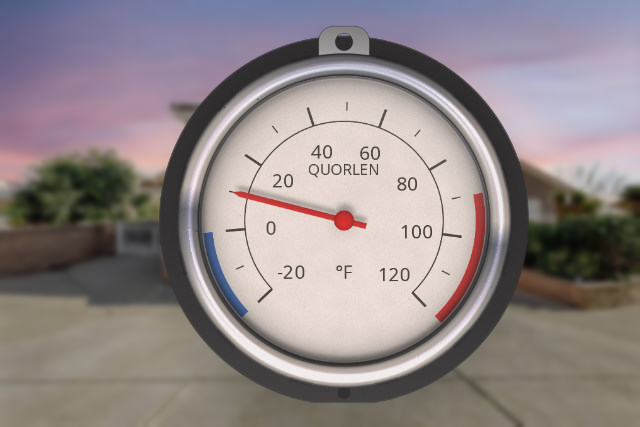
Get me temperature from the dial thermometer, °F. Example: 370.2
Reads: 10
